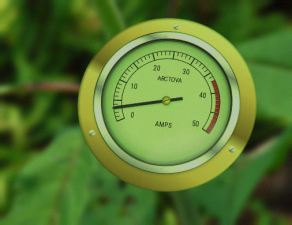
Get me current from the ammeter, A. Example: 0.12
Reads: 3
